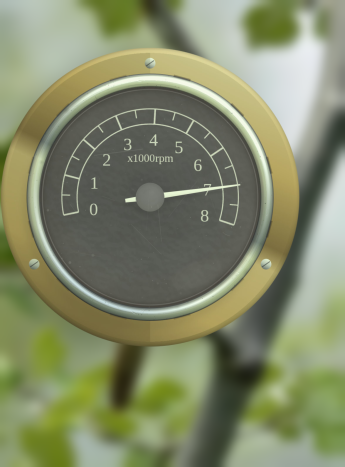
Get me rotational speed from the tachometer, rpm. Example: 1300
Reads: 7000
